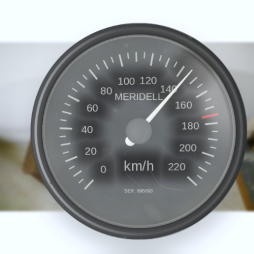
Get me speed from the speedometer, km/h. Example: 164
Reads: 145
